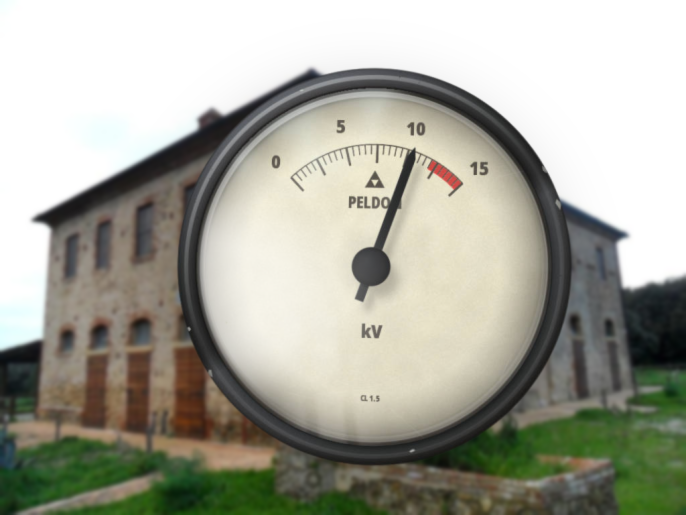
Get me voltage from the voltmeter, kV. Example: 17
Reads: 10.5
